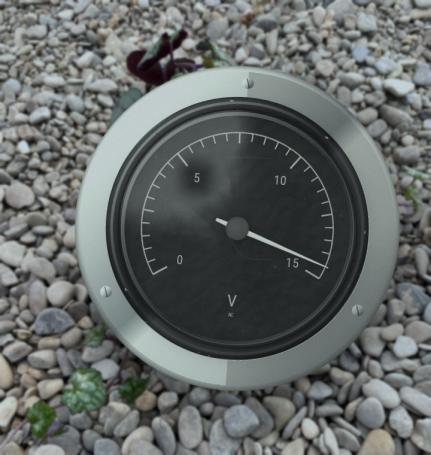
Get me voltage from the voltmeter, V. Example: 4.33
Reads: 14.5
